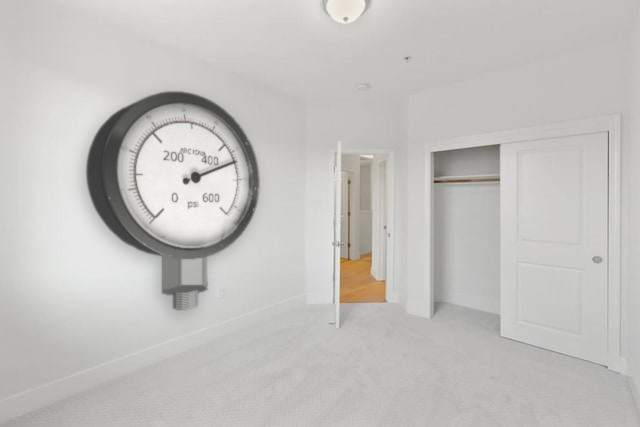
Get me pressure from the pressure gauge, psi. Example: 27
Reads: 450
